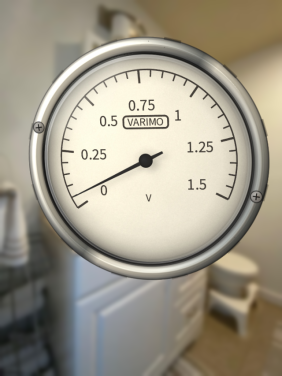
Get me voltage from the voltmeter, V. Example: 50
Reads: 0.05
